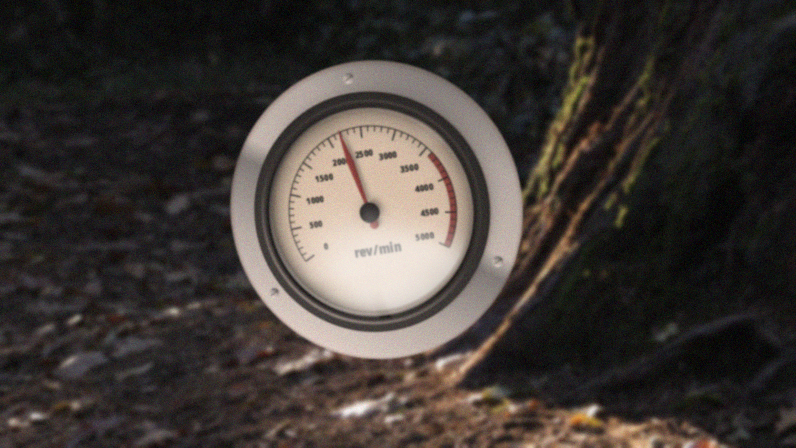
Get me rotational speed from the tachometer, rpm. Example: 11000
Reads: 2200
